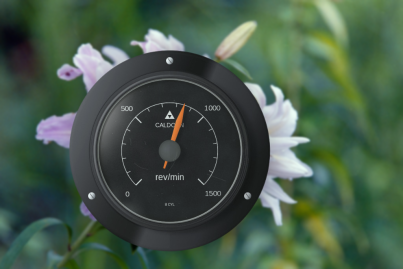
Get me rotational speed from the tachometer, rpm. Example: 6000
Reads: 850
